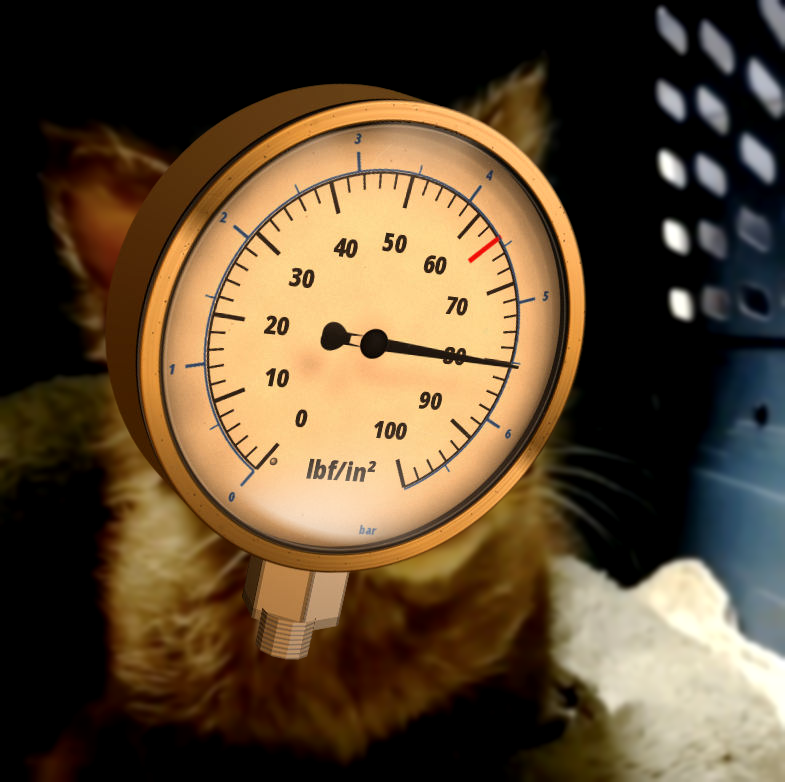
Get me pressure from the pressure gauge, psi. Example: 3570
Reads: 80
